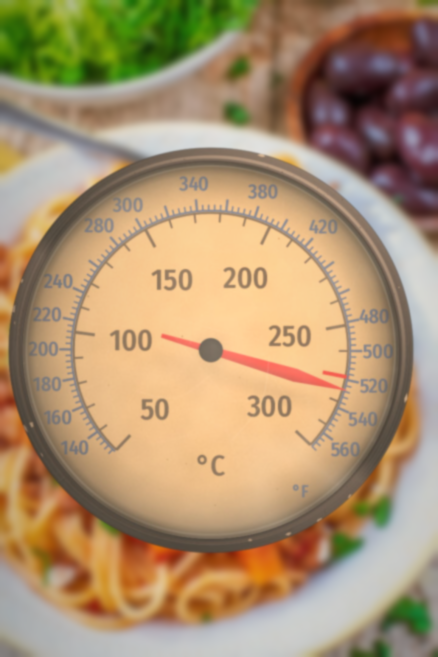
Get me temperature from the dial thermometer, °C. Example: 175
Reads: 275
